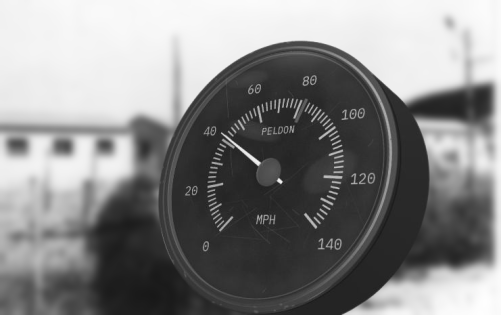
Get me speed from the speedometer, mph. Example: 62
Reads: 42
